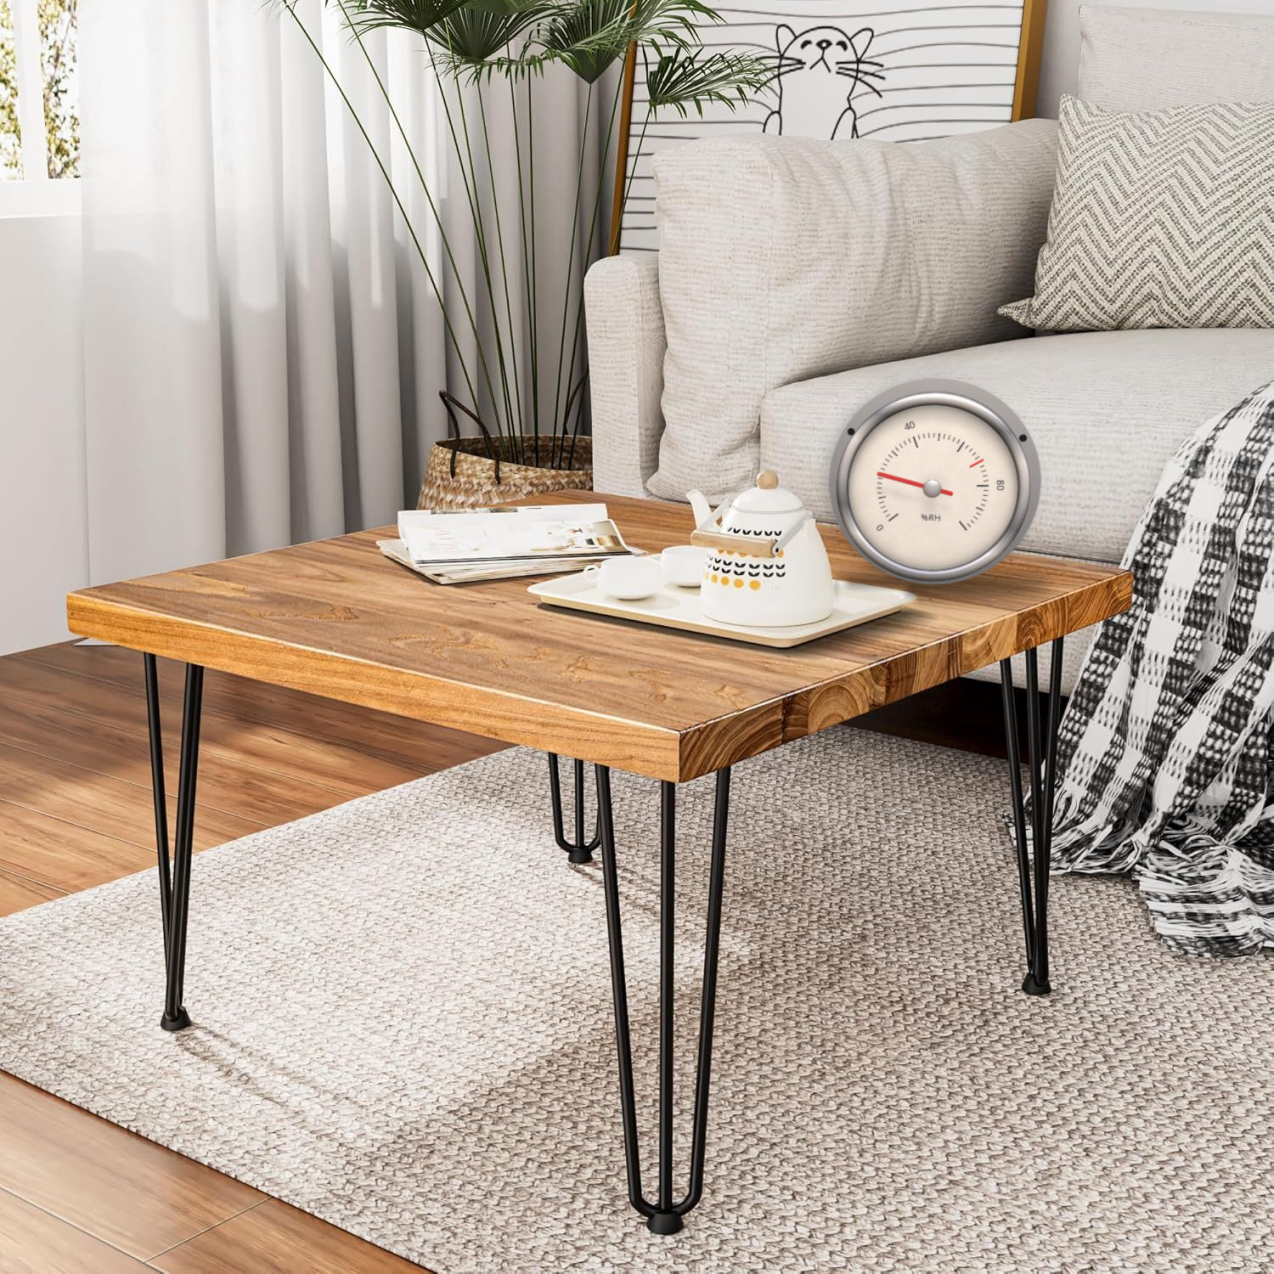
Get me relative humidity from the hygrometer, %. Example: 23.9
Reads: 20
